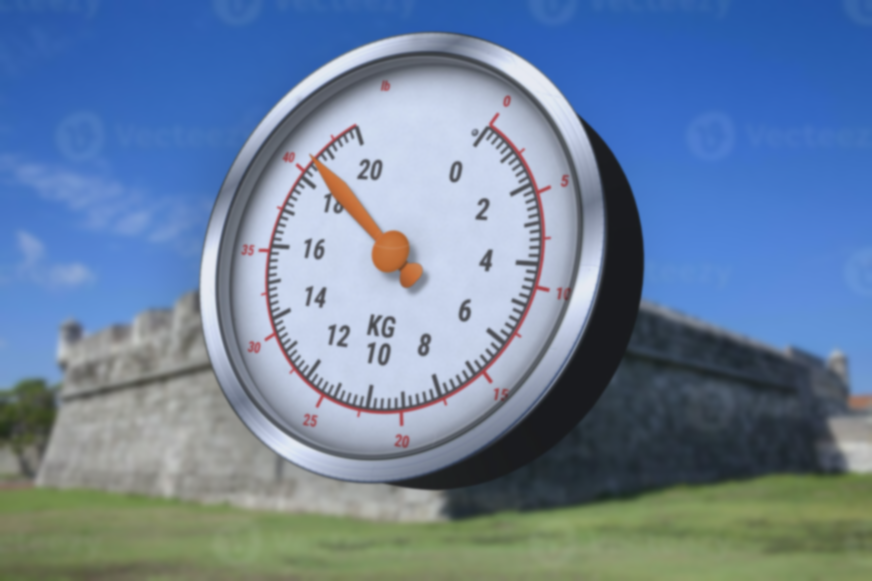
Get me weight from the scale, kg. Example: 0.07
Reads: 18.6
